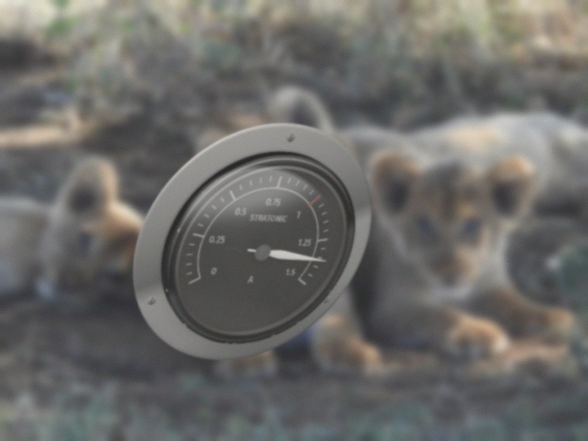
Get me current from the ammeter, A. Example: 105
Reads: 1.35
